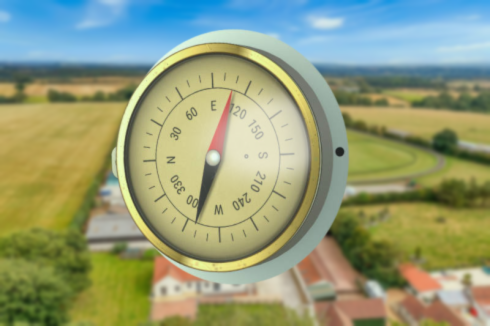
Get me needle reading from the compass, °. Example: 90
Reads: 110
